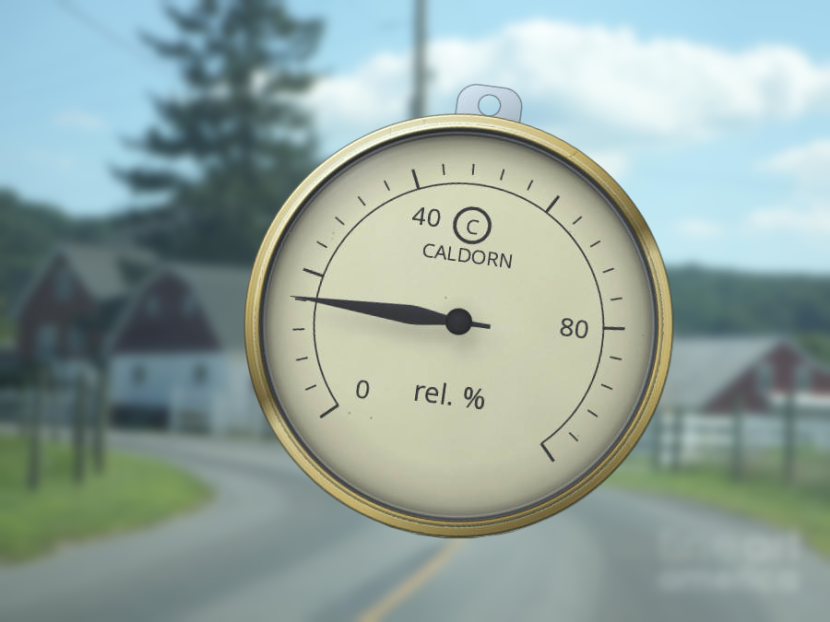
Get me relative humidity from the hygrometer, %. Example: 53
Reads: 16
